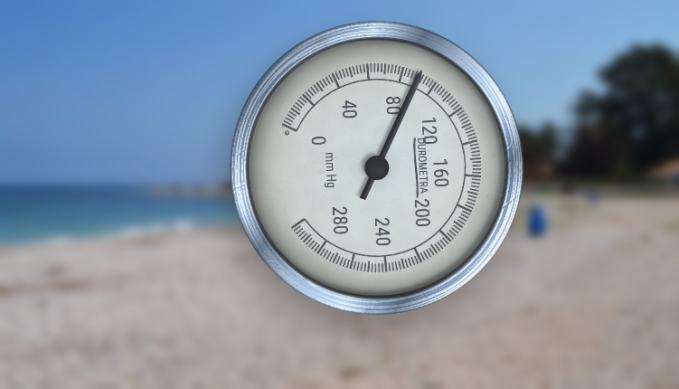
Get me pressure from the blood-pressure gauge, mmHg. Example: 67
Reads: 90
